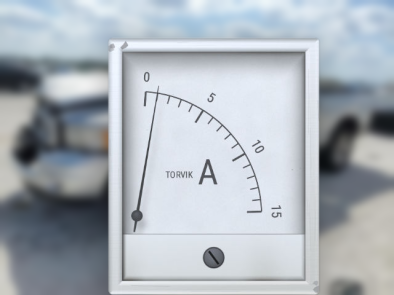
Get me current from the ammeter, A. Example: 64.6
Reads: 1
